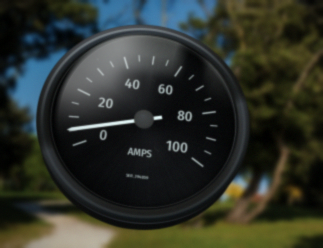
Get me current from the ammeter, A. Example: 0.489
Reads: 5
